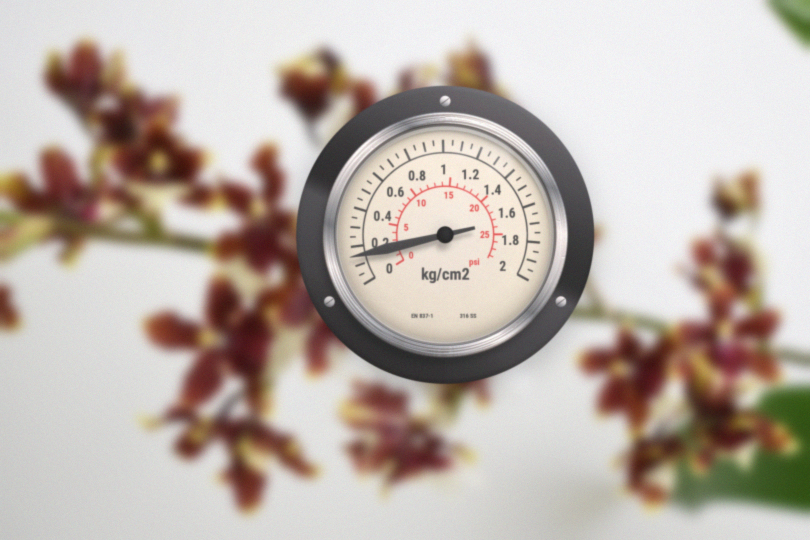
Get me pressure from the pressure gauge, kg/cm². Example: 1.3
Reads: 0.15
